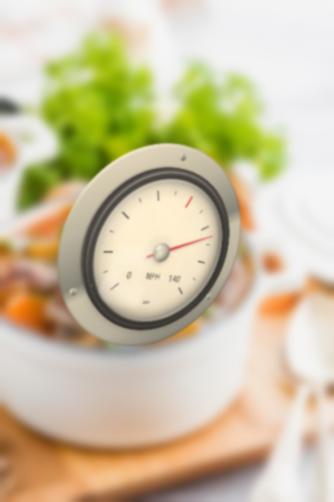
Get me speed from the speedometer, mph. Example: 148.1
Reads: 105
